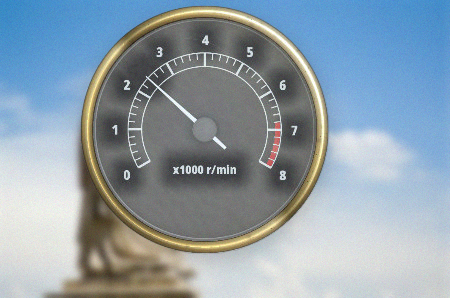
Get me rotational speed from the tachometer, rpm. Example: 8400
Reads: 2400
